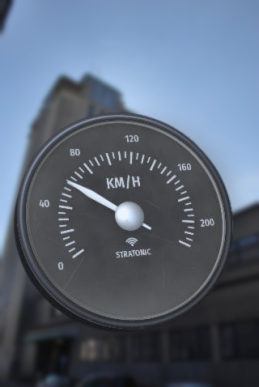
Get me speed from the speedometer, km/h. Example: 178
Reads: 60
